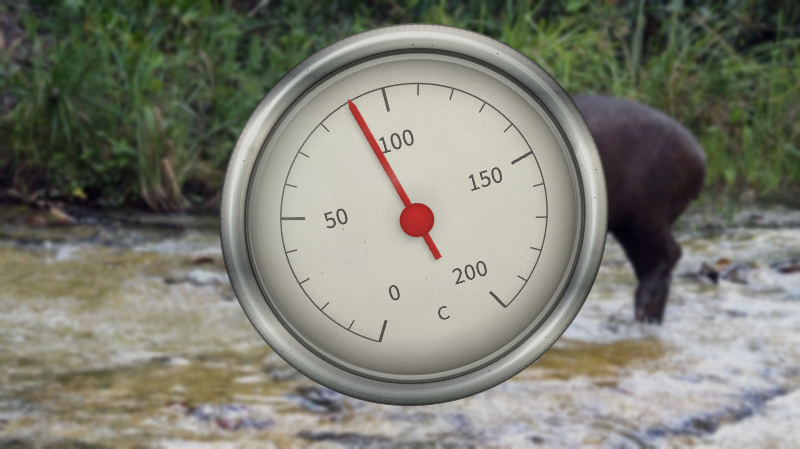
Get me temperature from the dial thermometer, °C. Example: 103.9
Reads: 90
